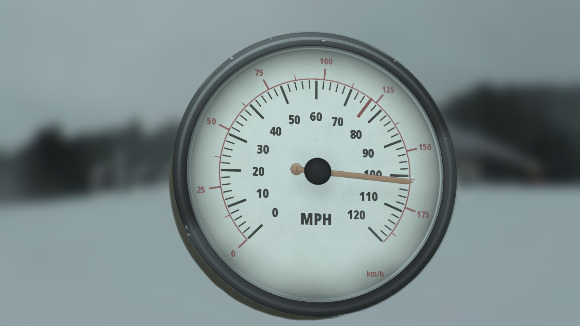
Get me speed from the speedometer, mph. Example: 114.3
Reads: 102
